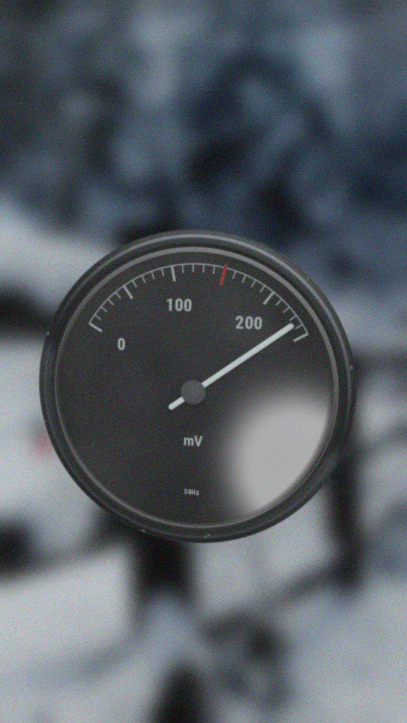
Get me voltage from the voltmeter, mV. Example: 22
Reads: 235
